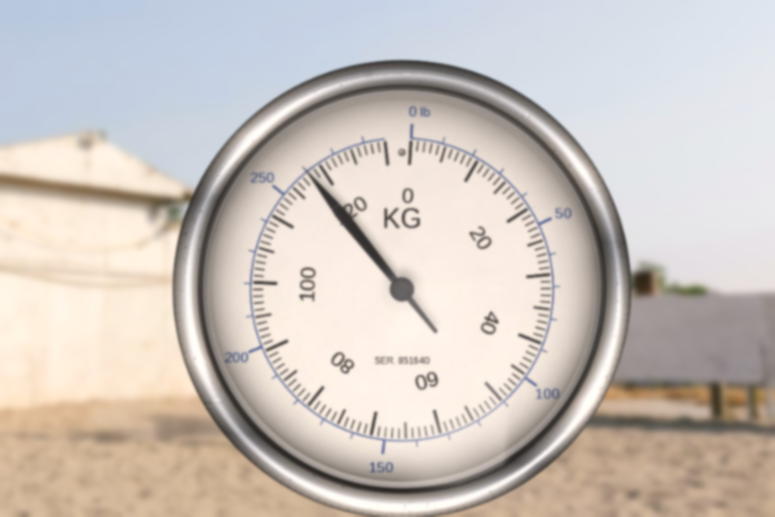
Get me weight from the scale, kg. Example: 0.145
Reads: 118
